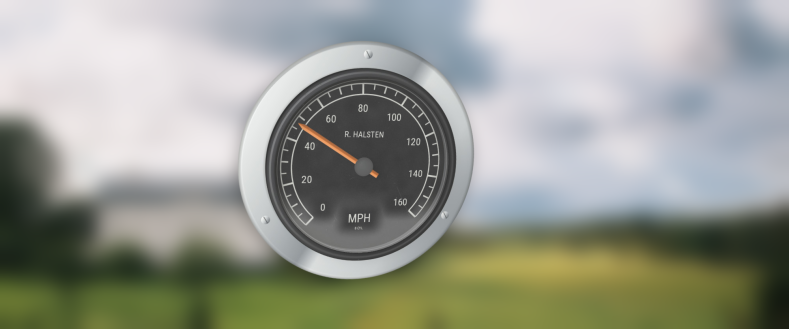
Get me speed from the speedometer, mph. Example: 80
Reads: 47.5
